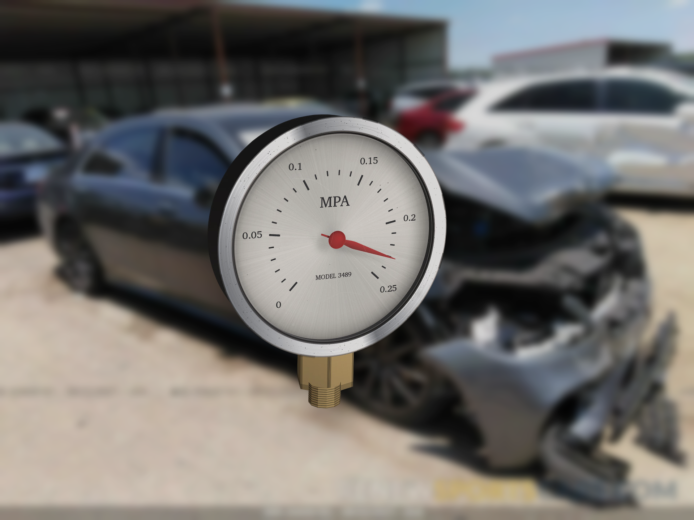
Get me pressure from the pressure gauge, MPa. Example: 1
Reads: 0.23
